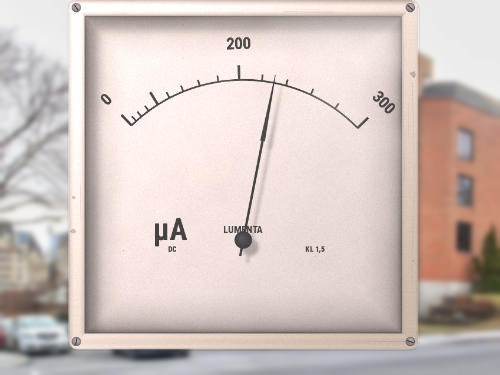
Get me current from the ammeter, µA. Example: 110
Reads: 230
